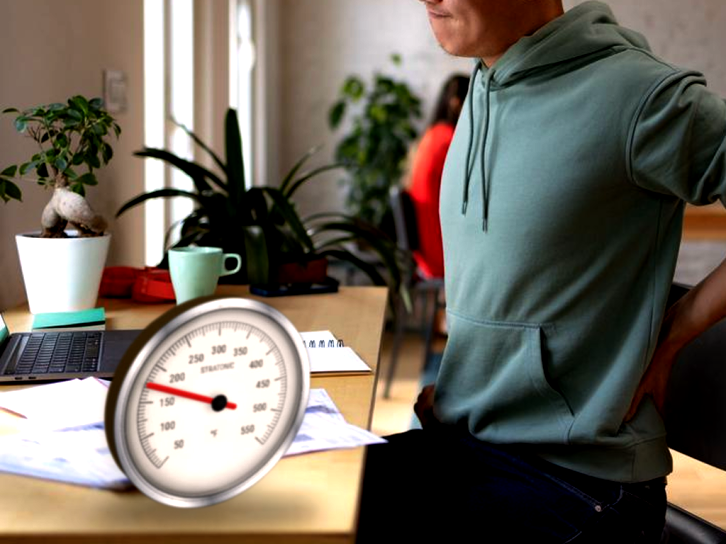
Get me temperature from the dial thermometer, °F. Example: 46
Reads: 175
